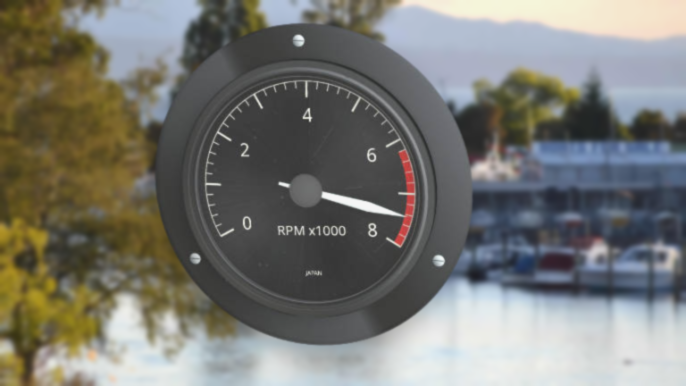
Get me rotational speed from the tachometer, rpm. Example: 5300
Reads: 7400
